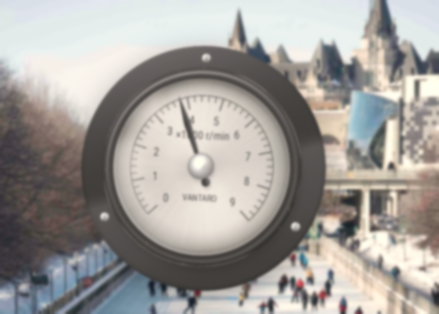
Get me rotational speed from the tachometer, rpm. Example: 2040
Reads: 3800
